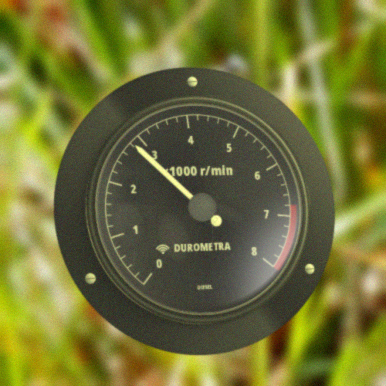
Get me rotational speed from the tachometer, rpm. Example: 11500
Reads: 2800
